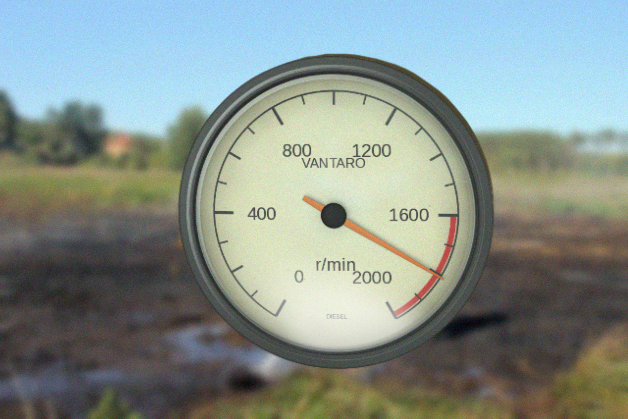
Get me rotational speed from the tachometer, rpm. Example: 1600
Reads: 1800
